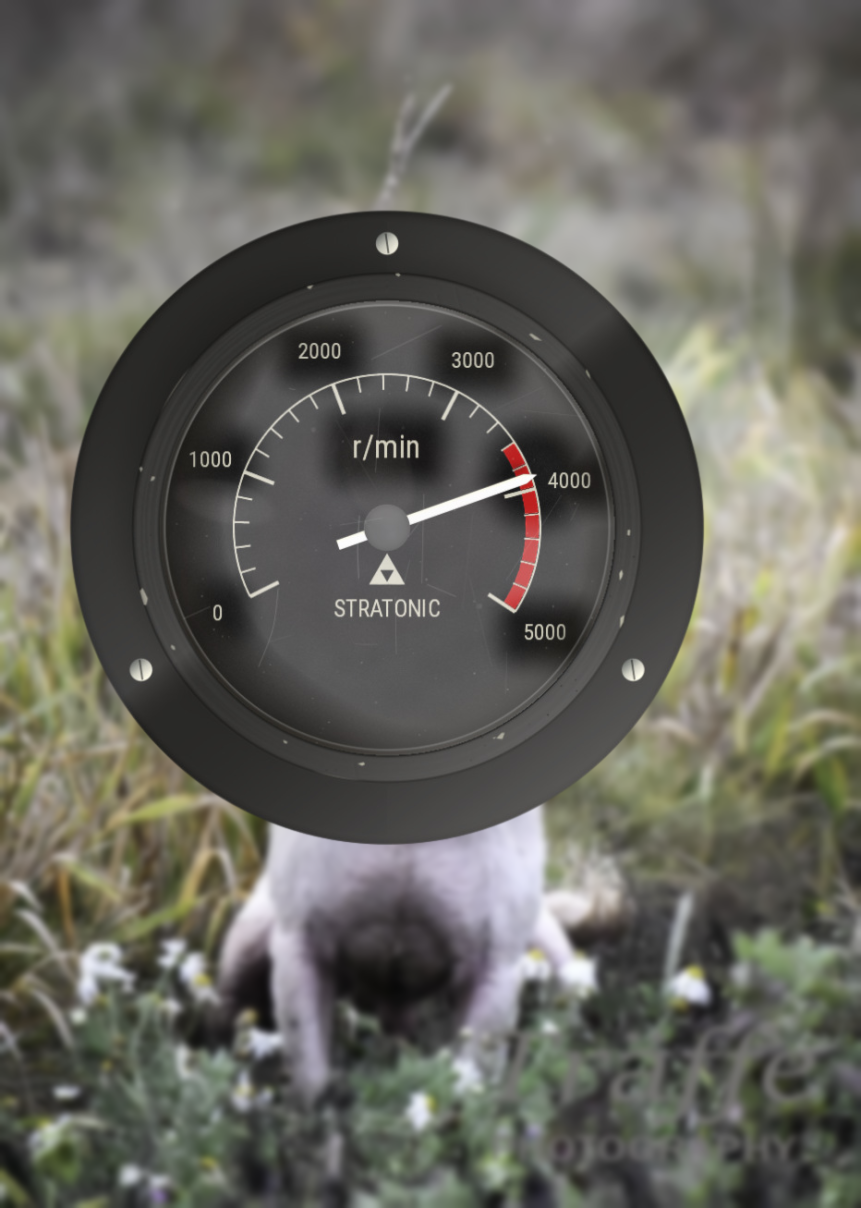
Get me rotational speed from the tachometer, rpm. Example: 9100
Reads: 3900
